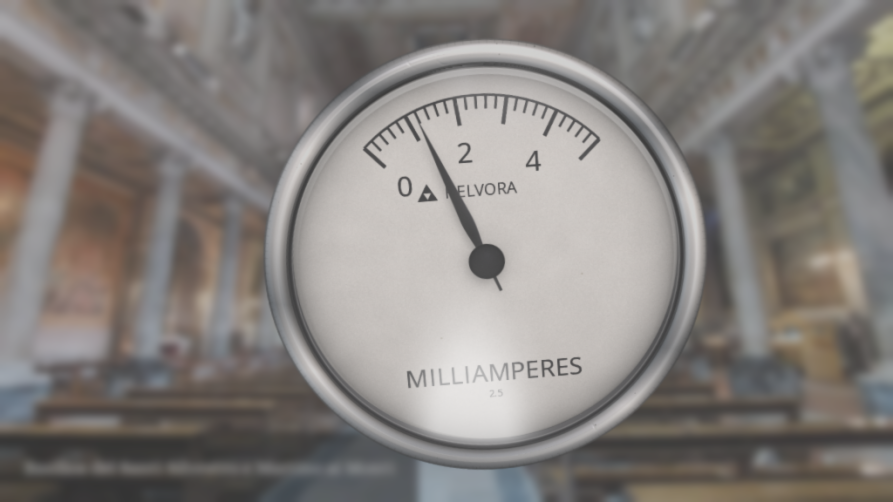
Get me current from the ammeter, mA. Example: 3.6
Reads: 1.2
